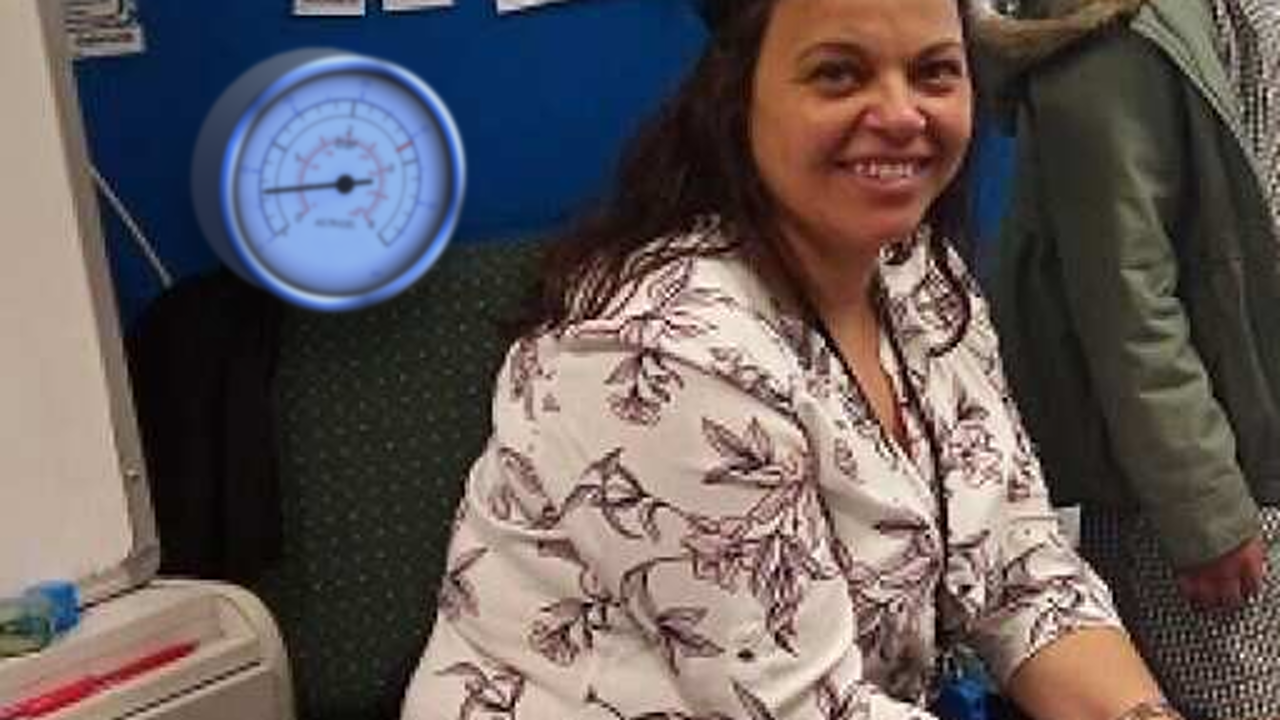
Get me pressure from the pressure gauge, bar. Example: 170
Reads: 0.5
